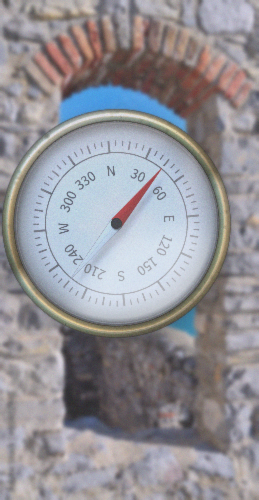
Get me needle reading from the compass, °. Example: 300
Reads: 45
